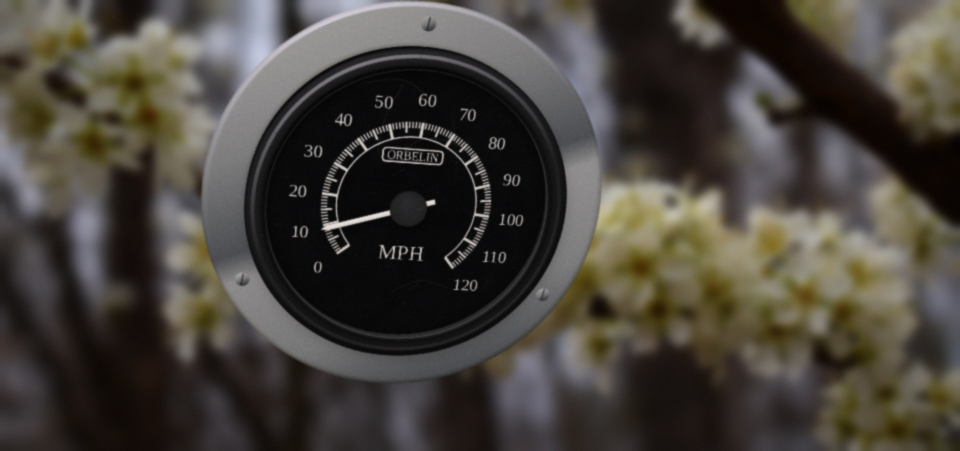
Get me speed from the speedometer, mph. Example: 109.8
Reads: 10
